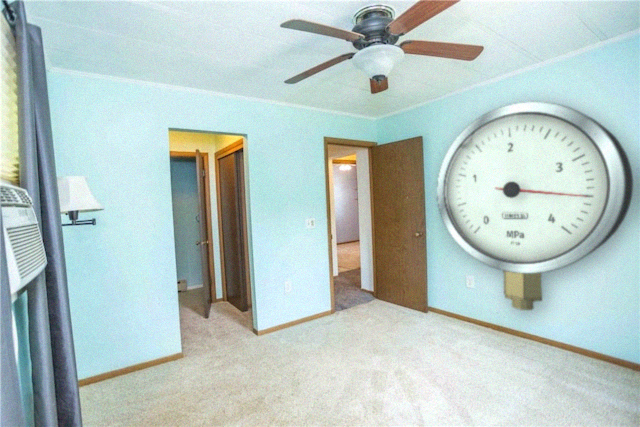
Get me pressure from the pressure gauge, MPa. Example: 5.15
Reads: 3.5
